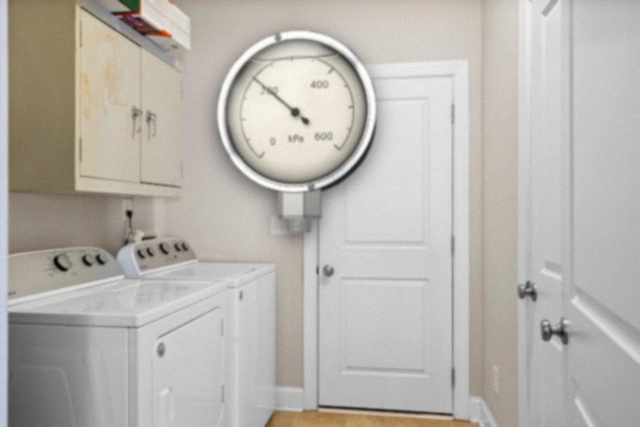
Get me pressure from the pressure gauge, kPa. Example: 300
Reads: 200
